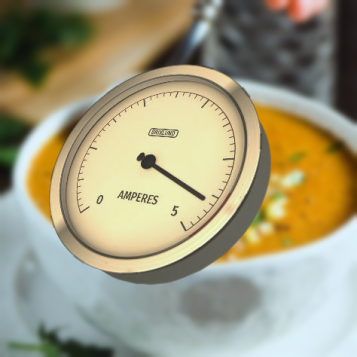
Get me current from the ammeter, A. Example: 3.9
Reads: 4.6
